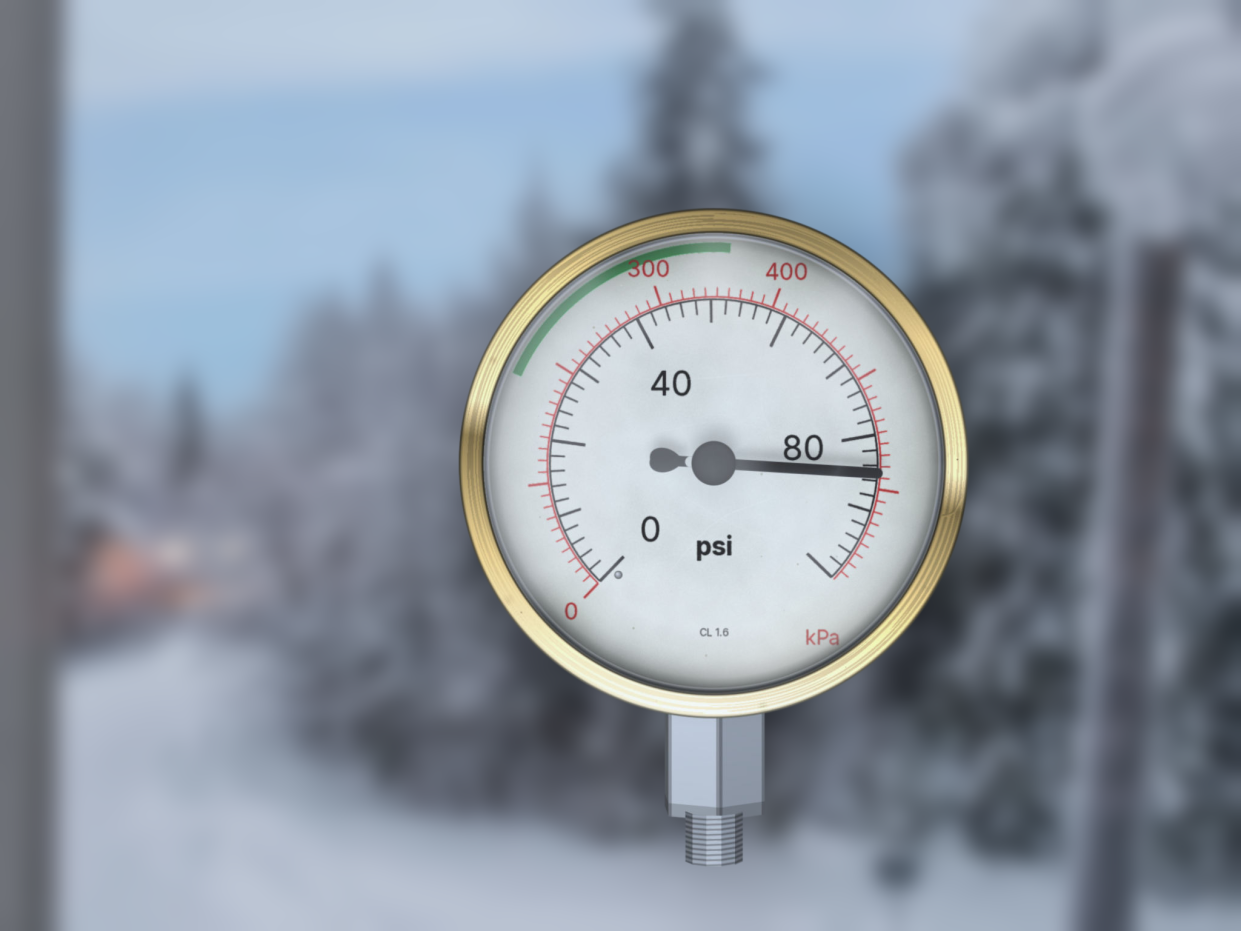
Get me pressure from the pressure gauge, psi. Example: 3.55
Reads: 85
